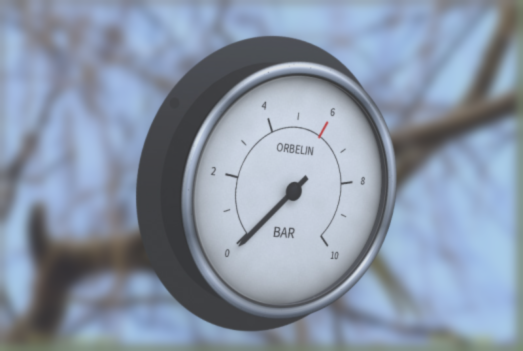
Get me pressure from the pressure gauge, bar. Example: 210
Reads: 0
